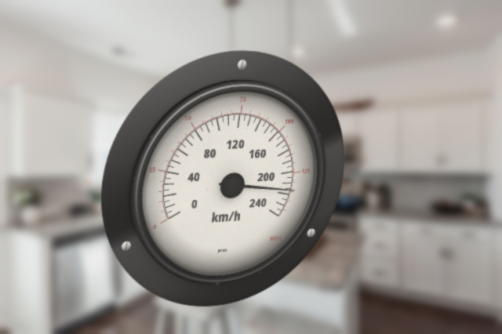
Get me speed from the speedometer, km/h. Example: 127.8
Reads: 215
